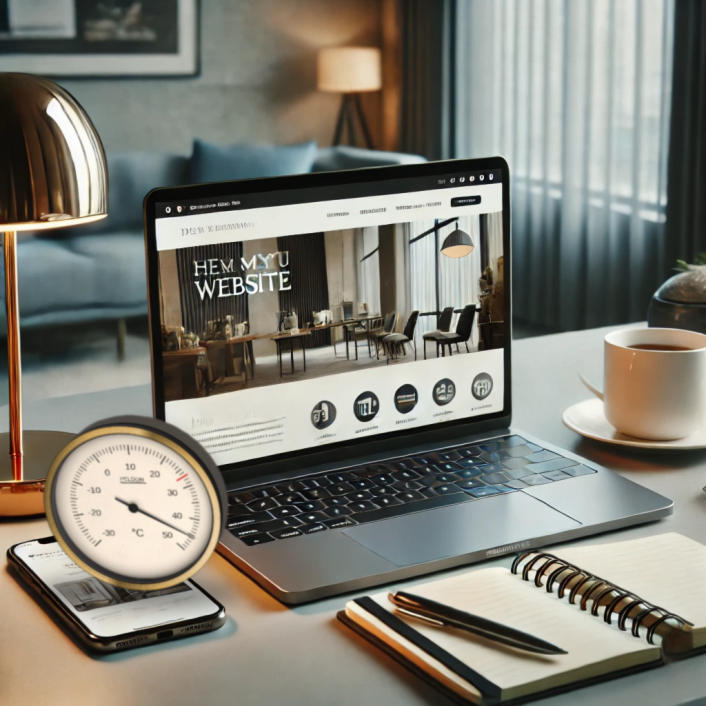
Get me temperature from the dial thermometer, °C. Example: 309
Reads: 45
